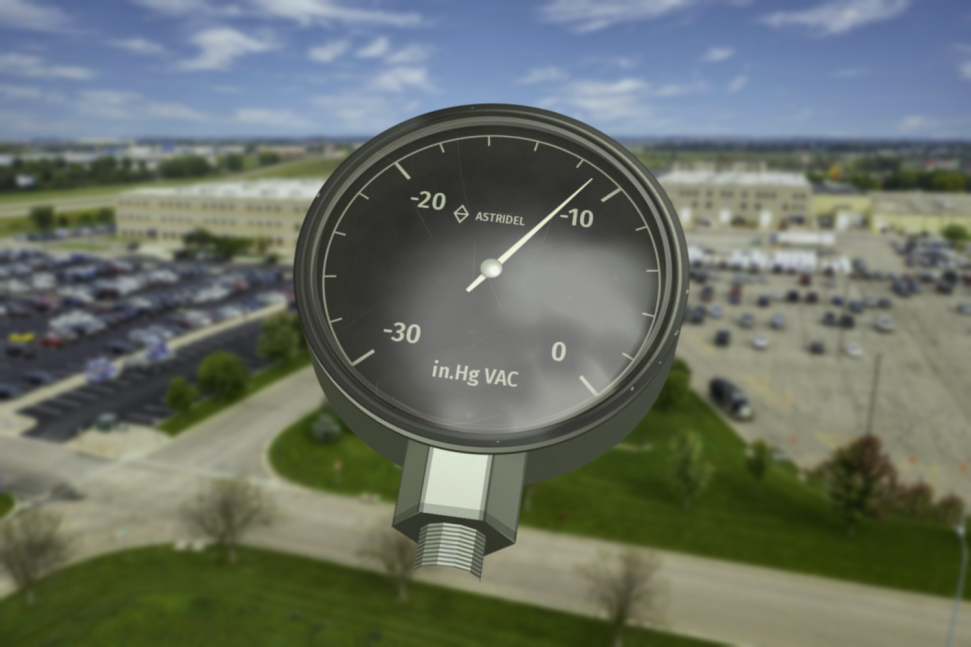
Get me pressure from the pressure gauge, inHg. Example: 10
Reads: -11
